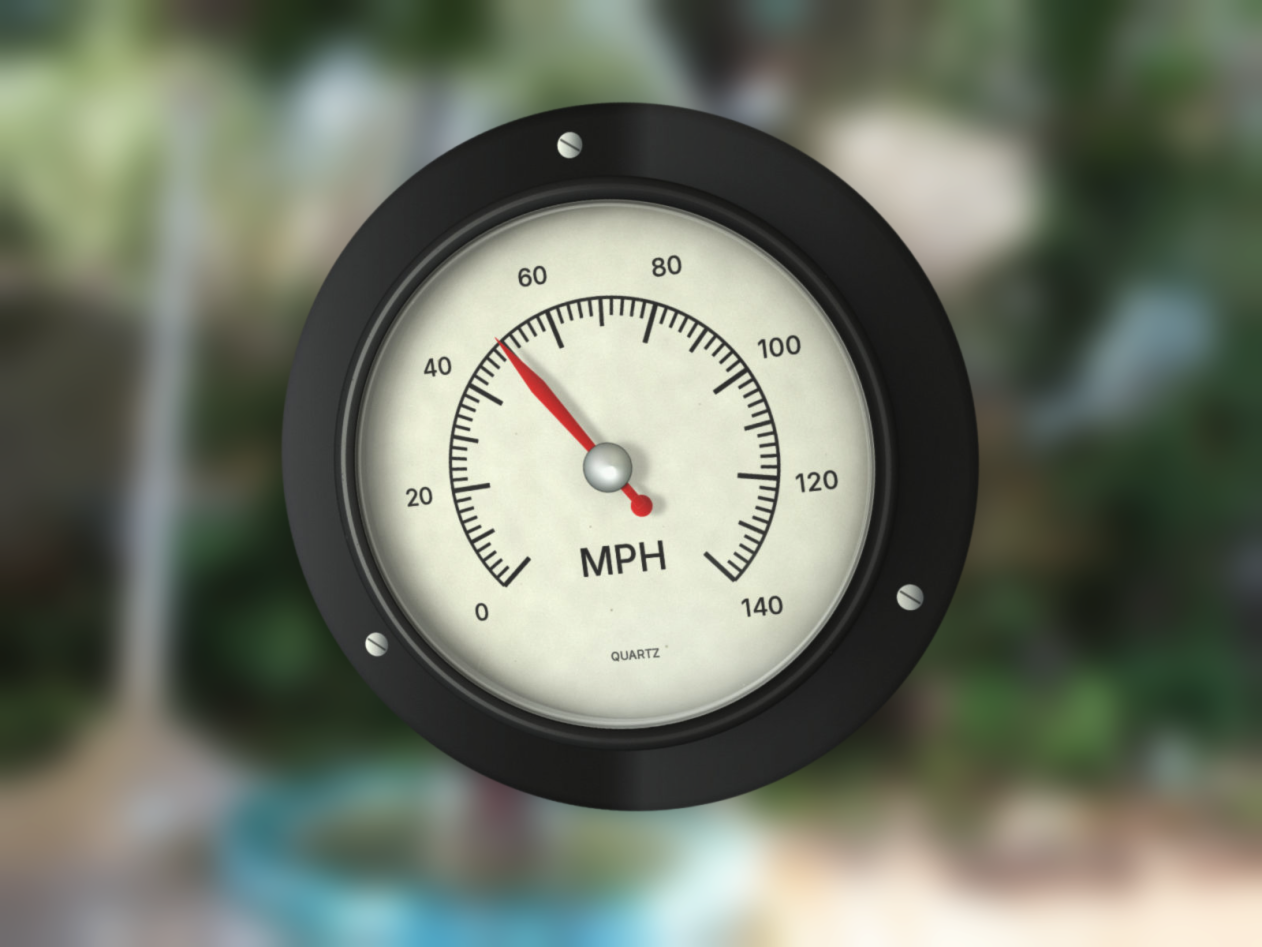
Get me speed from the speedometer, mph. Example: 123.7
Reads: 50
